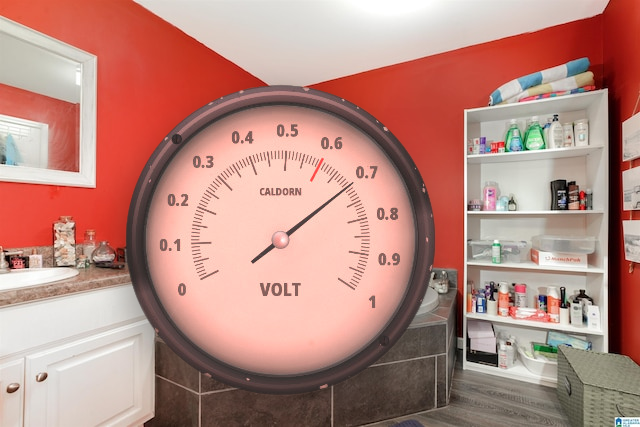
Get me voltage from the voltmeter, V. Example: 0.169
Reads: 0.7
